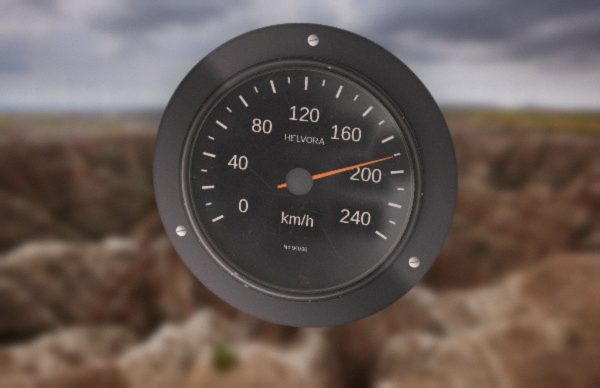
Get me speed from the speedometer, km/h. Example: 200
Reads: 190
